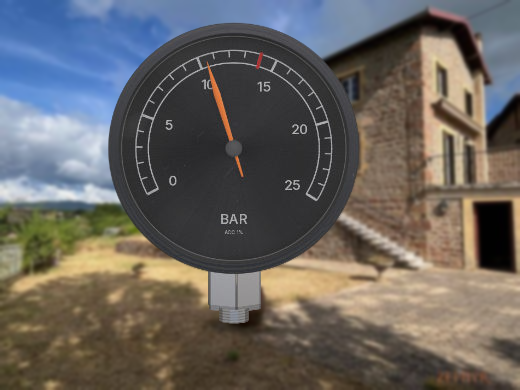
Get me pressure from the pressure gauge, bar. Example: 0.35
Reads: 10.5
